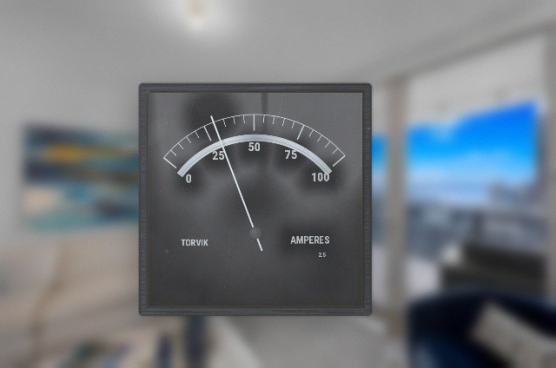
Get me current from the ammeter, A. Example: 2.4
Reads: 30
